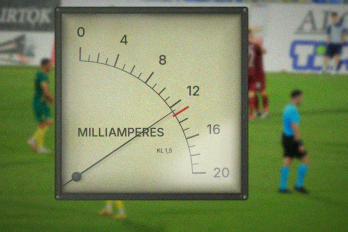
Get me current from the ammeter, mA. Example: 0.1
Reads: 12.5
